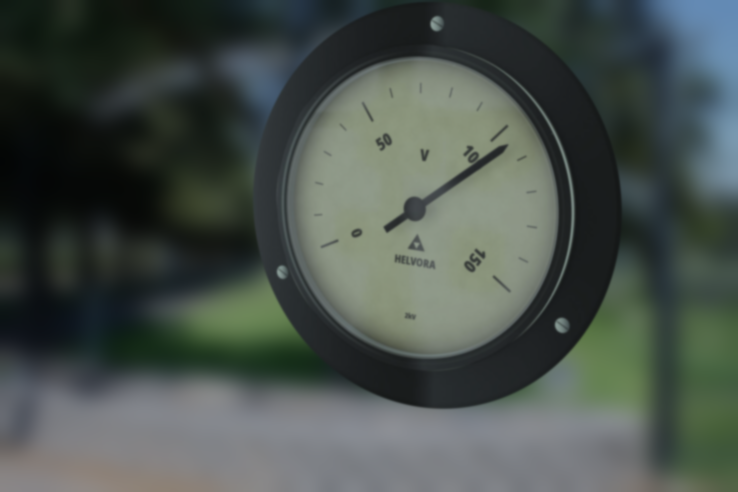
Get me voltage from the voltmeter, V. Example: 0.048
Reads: 105
